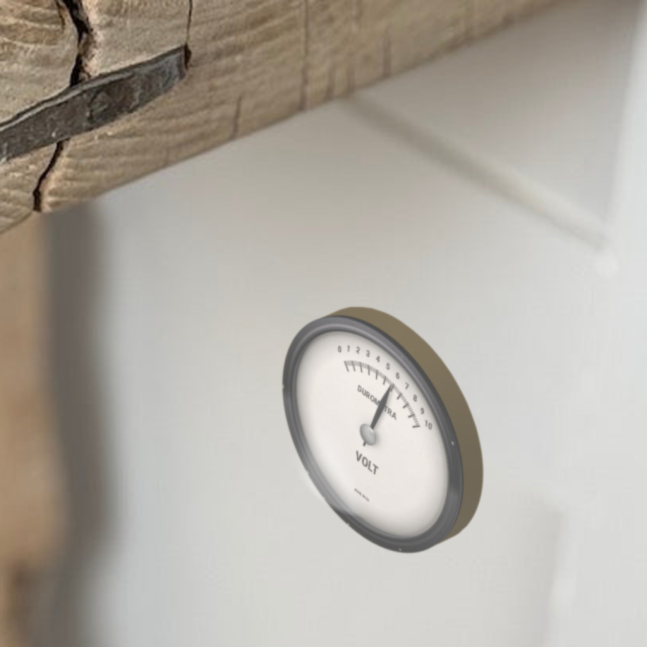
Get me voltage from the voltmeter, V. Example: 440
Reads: 6
